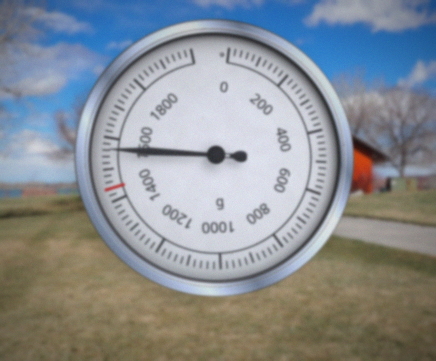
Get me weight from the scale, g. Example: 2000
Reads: 1560
